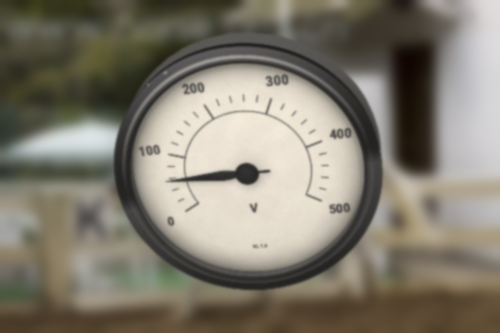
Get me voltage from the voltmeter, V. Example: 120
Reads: 60
